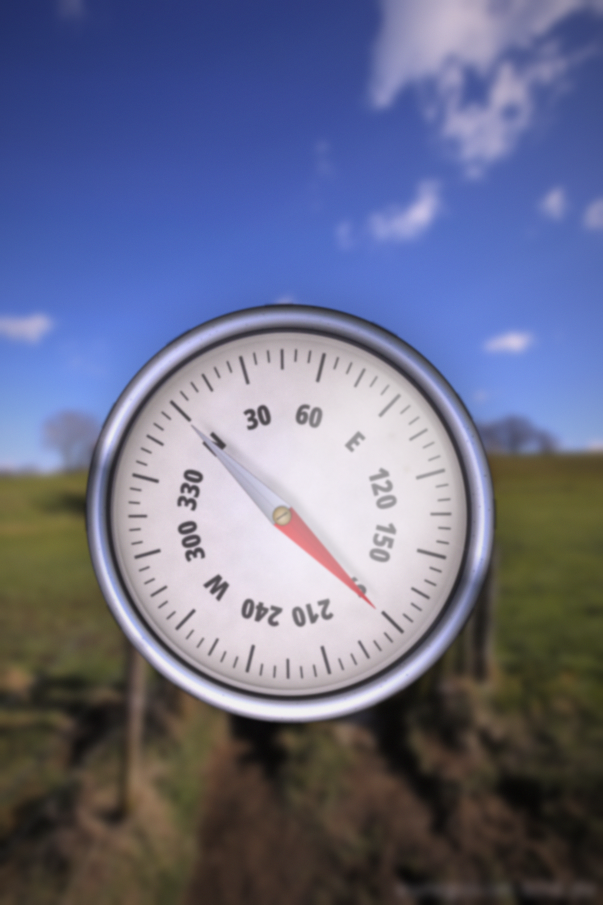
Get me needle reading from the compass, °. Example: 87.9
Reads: 180
